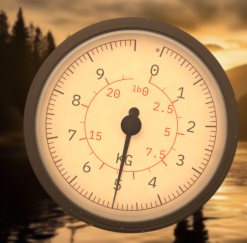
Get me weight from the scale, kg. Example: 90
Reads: 5
